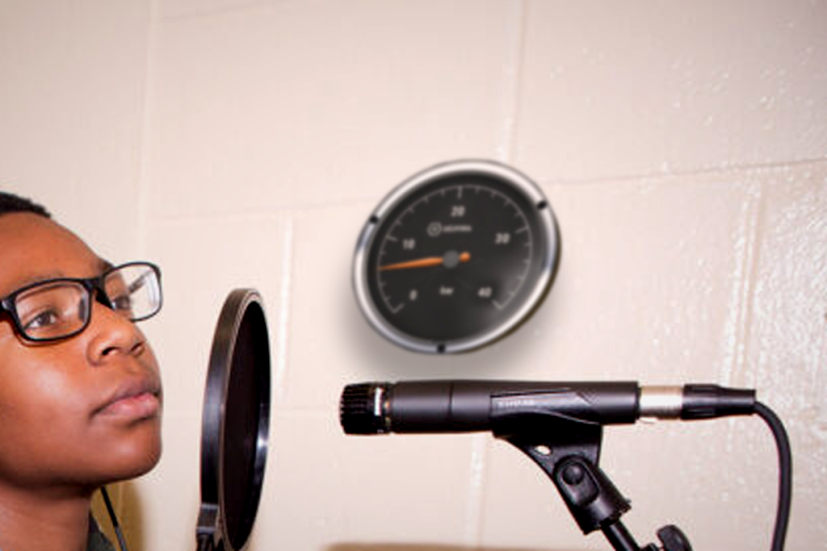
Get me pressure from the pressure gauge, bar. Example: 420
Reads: 6
